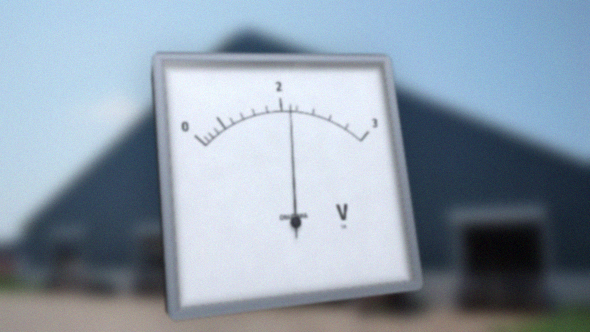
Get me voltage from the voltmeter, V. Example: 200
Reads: 2.1
